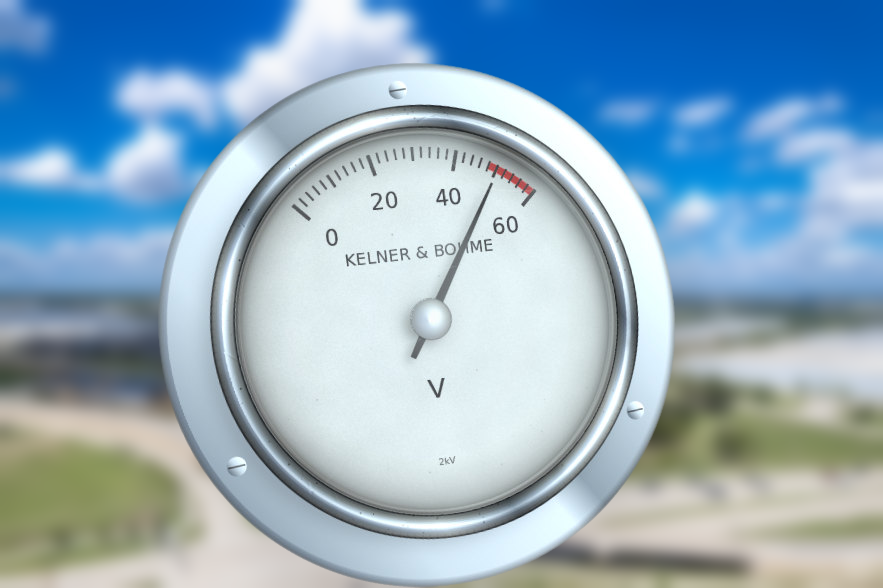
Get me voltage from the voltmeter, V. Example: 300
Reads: 50
